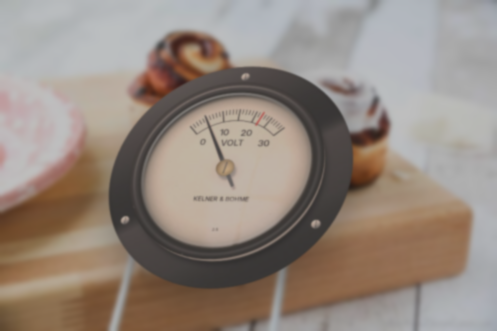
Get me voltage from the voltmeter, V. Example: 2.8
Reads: 5
